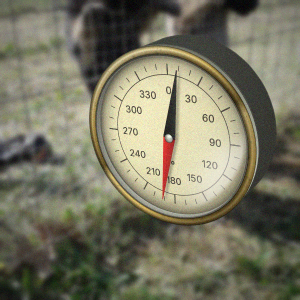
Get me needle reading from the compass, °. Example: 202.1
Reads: 190
